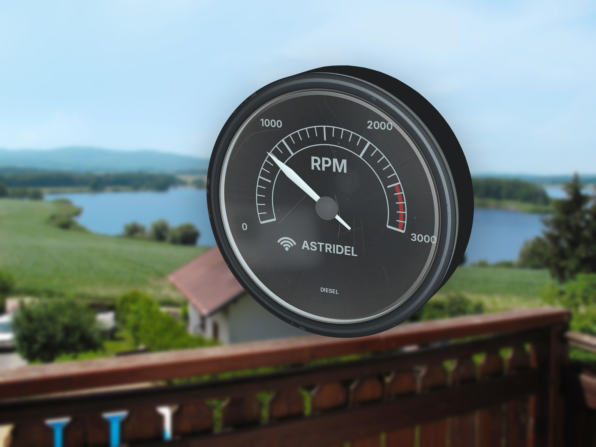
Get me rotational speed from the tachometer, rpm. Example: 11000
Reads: 800
